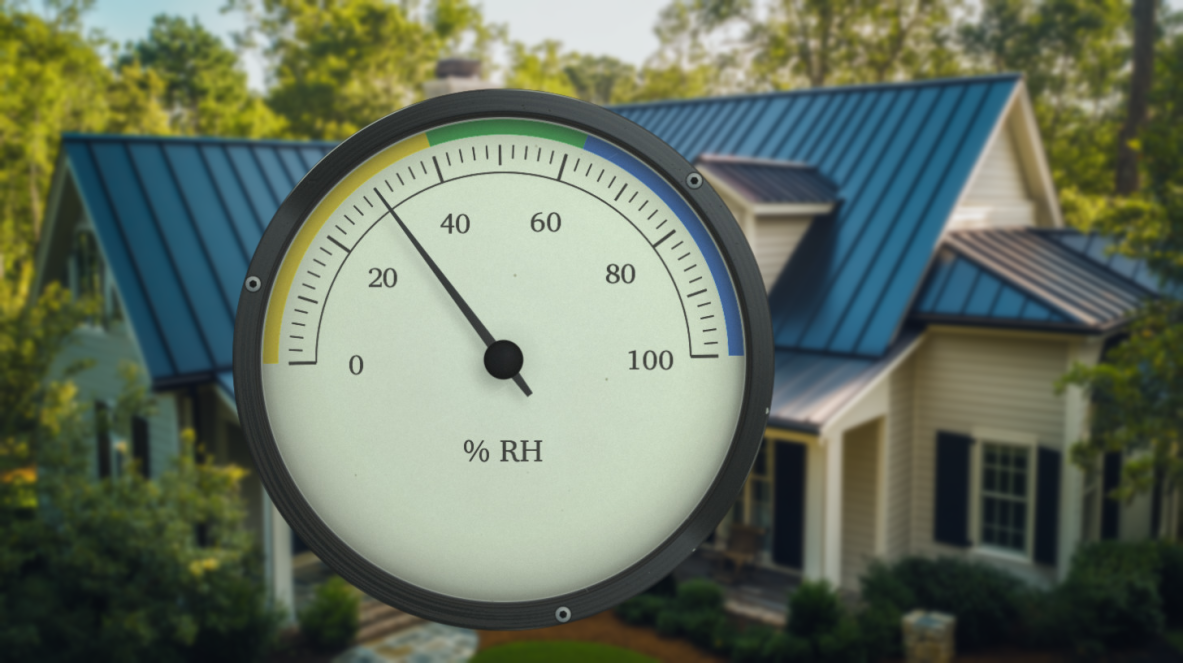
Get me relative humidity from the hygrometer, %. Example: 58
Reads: 30
